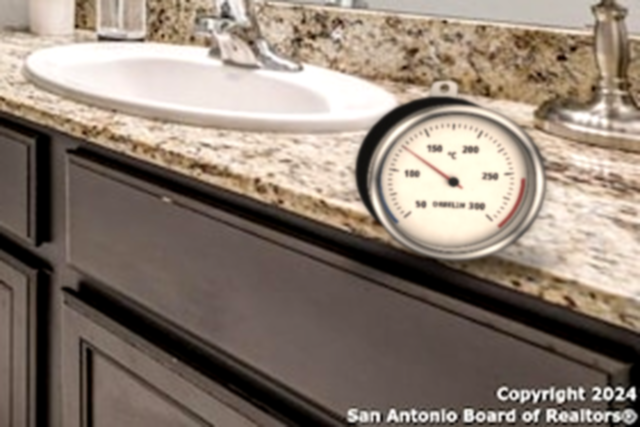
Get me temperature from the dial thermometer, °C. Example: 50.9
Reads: 125
